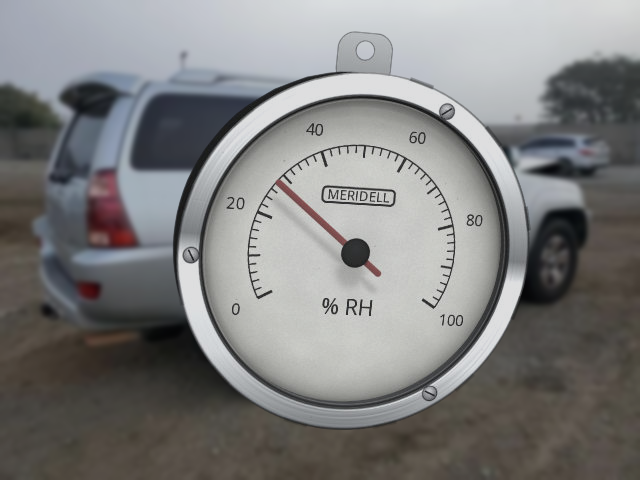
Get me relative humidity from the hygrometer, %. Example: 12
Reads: 28
